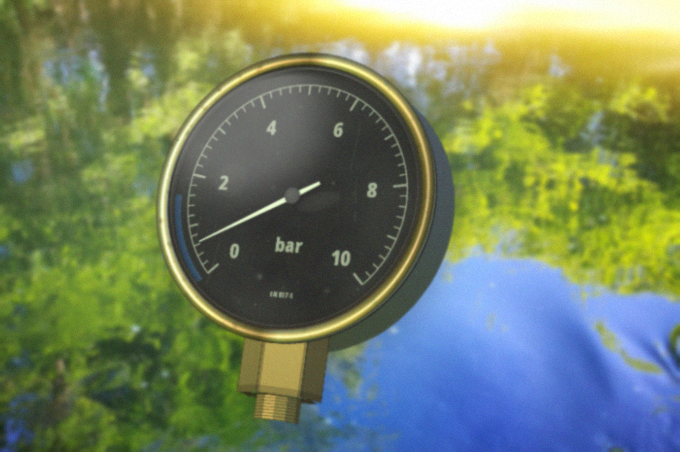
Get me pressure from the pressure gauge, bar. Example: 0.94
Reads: 0.6
